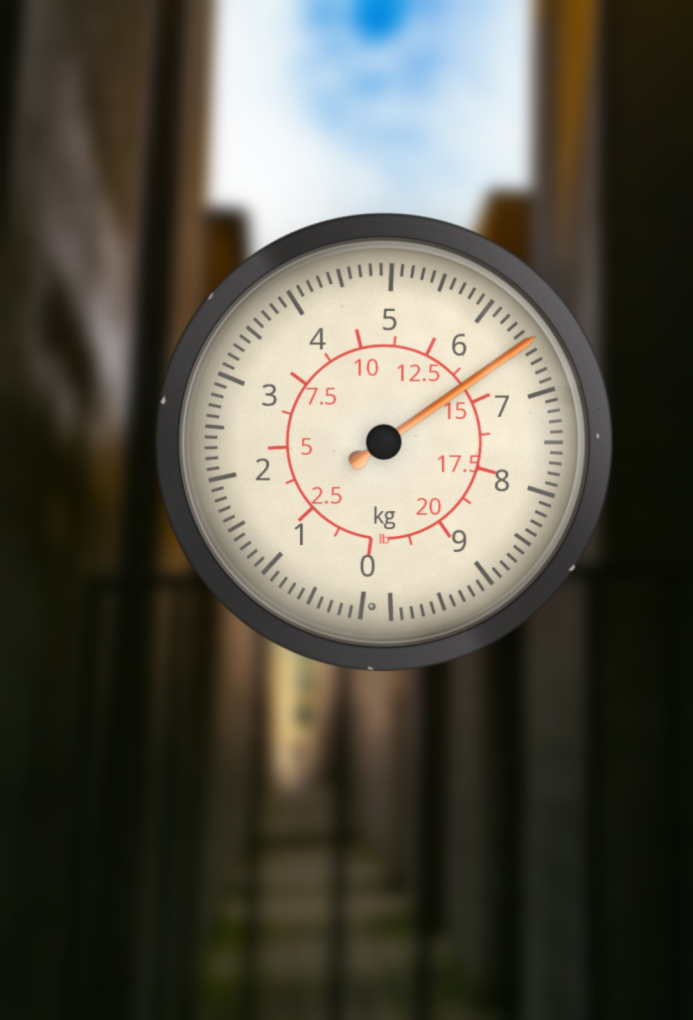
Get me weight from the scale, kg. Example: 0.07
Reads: 6.5
